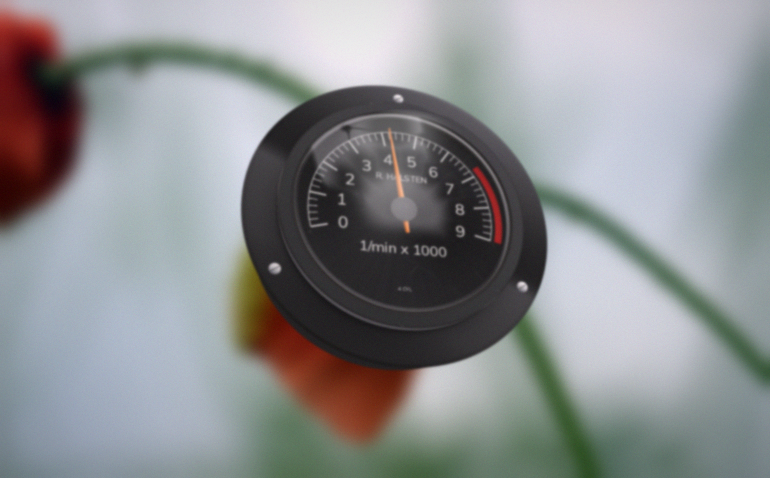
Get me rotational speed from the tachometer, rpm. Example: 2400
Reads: 4200
